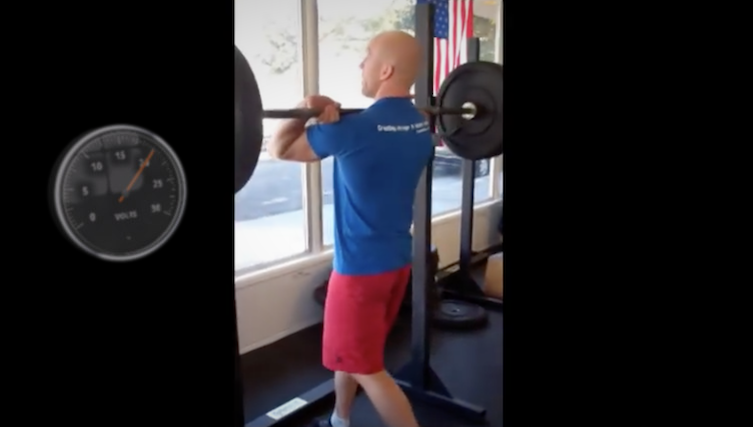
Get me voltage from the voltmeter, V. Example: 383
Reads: 20
